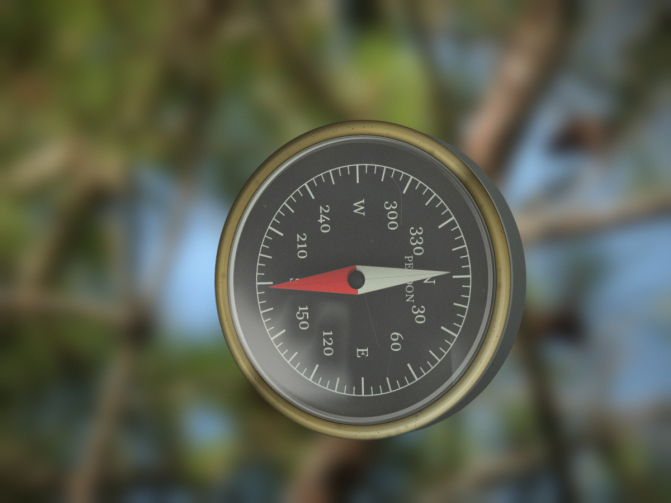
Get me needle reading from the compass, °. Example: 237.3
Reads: 177.5
